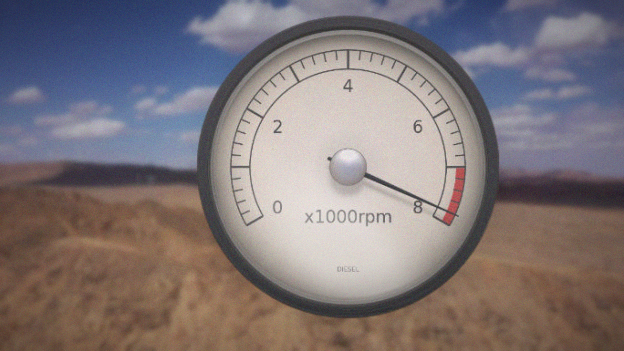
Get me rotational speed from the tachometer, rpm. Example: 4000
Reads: 7800
